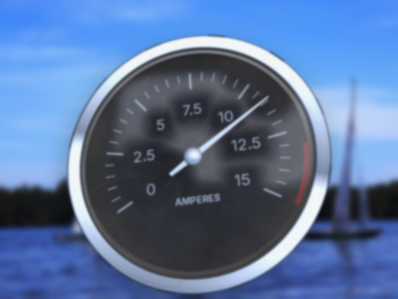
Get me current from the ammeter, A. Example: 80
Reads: 11
